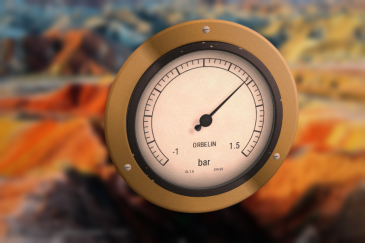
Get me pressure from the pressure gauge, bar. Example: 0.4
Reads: 0.7
